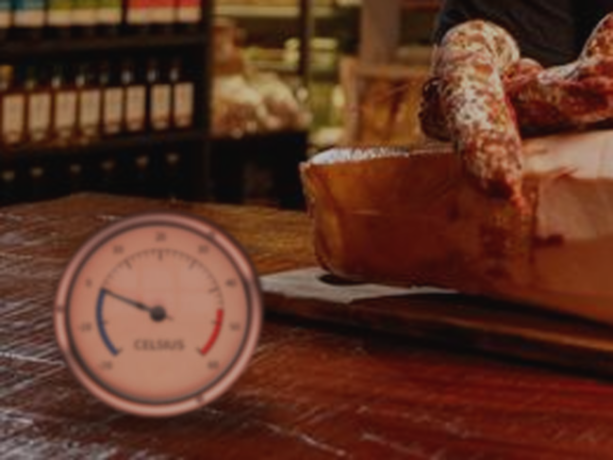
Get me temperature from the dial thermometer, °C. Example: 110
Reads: 0
